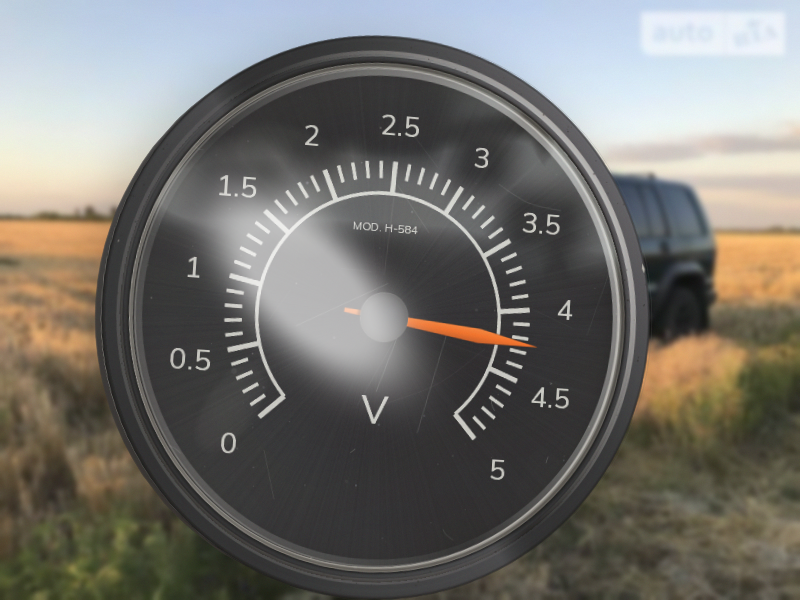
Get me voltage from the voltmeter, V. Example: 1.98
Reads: 4.25
